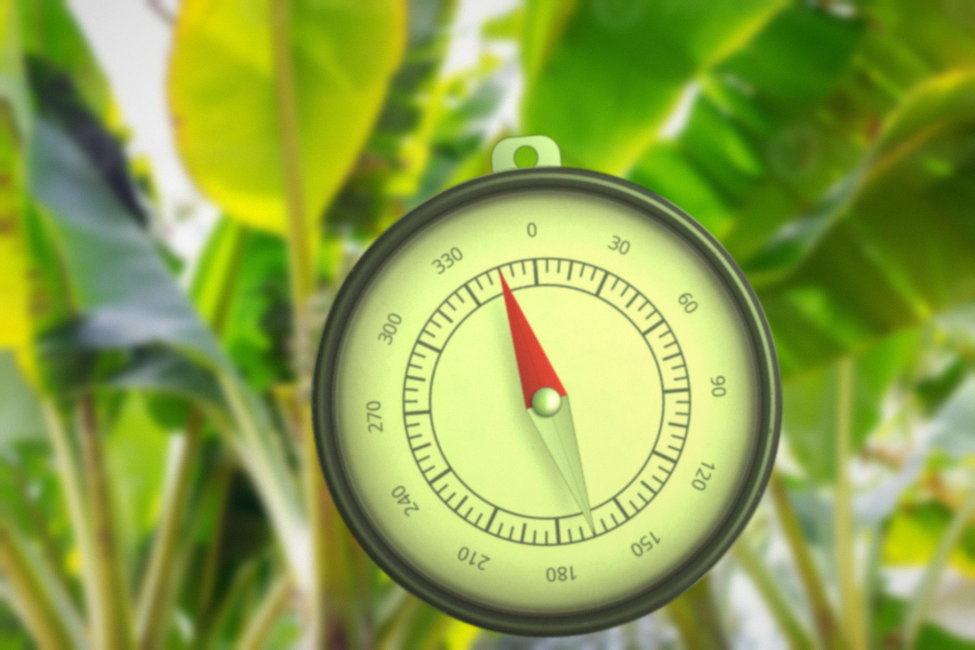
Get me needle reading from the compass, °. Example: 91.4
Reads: 345
